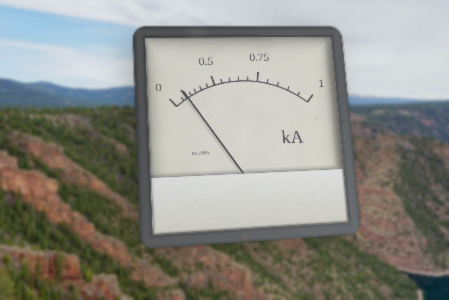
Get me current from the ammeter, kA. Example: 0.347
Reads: 0.25
